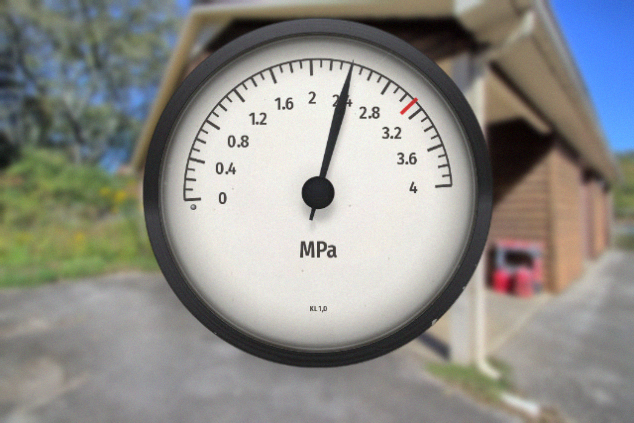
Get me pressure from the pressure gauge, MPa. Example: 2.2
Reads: 2.4
